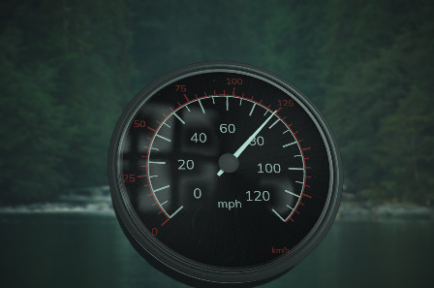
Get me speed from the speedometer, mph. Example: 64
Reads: 77.5
